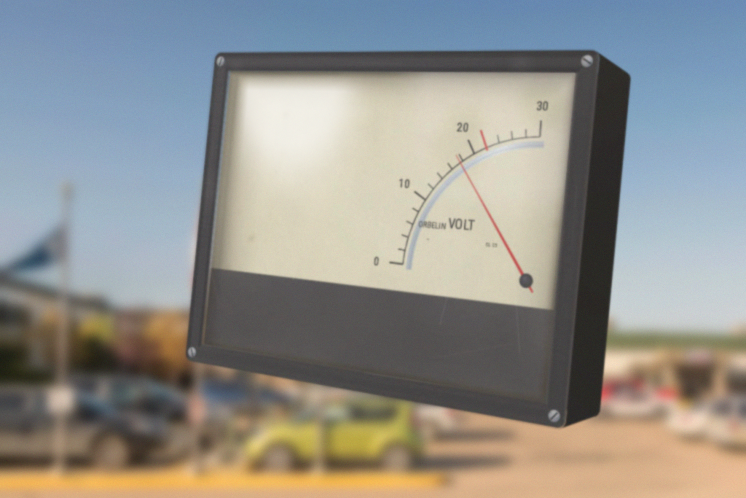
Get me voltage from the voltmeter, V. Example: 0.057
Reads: 18
